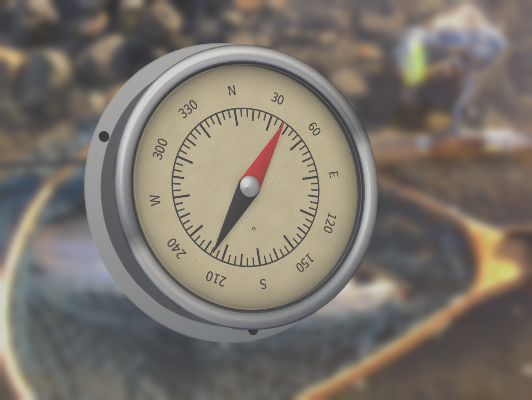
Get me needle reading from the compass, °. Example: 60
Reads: 40
